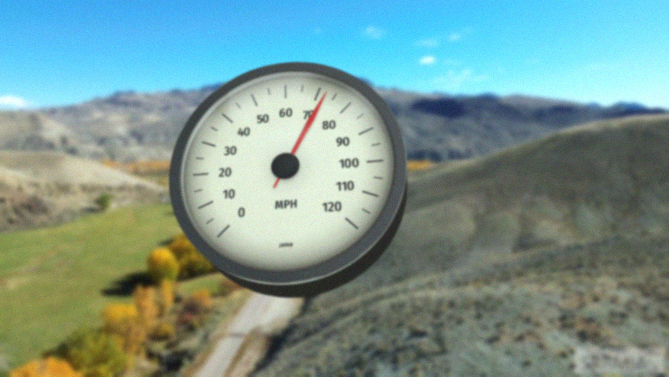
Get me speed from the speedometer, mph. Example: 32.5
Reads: 72.5
